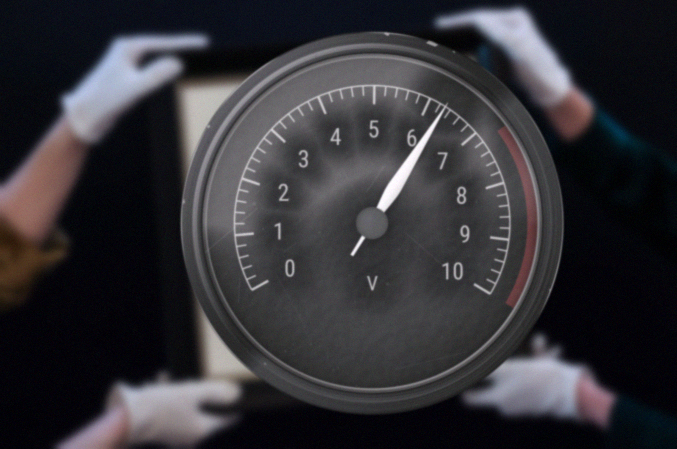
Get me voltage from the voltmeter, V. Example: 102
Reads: 6.3
